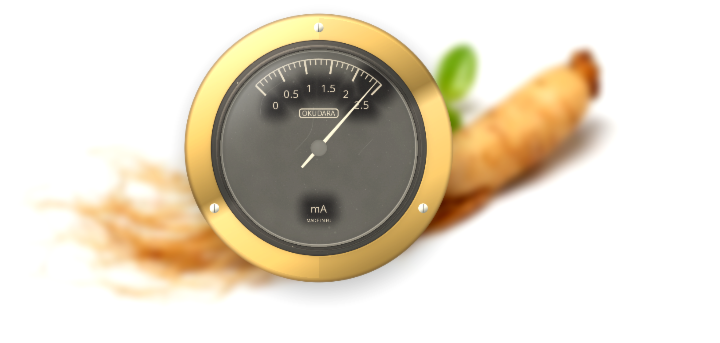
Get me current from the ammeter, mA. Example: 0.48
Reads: 2.4
